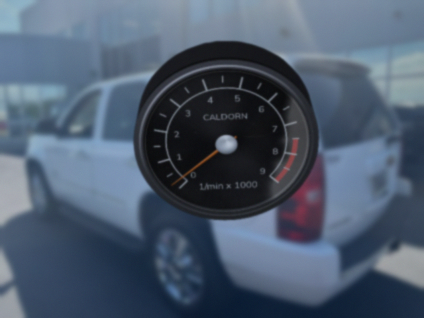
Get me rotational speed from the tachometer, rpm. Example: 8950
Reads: 250
